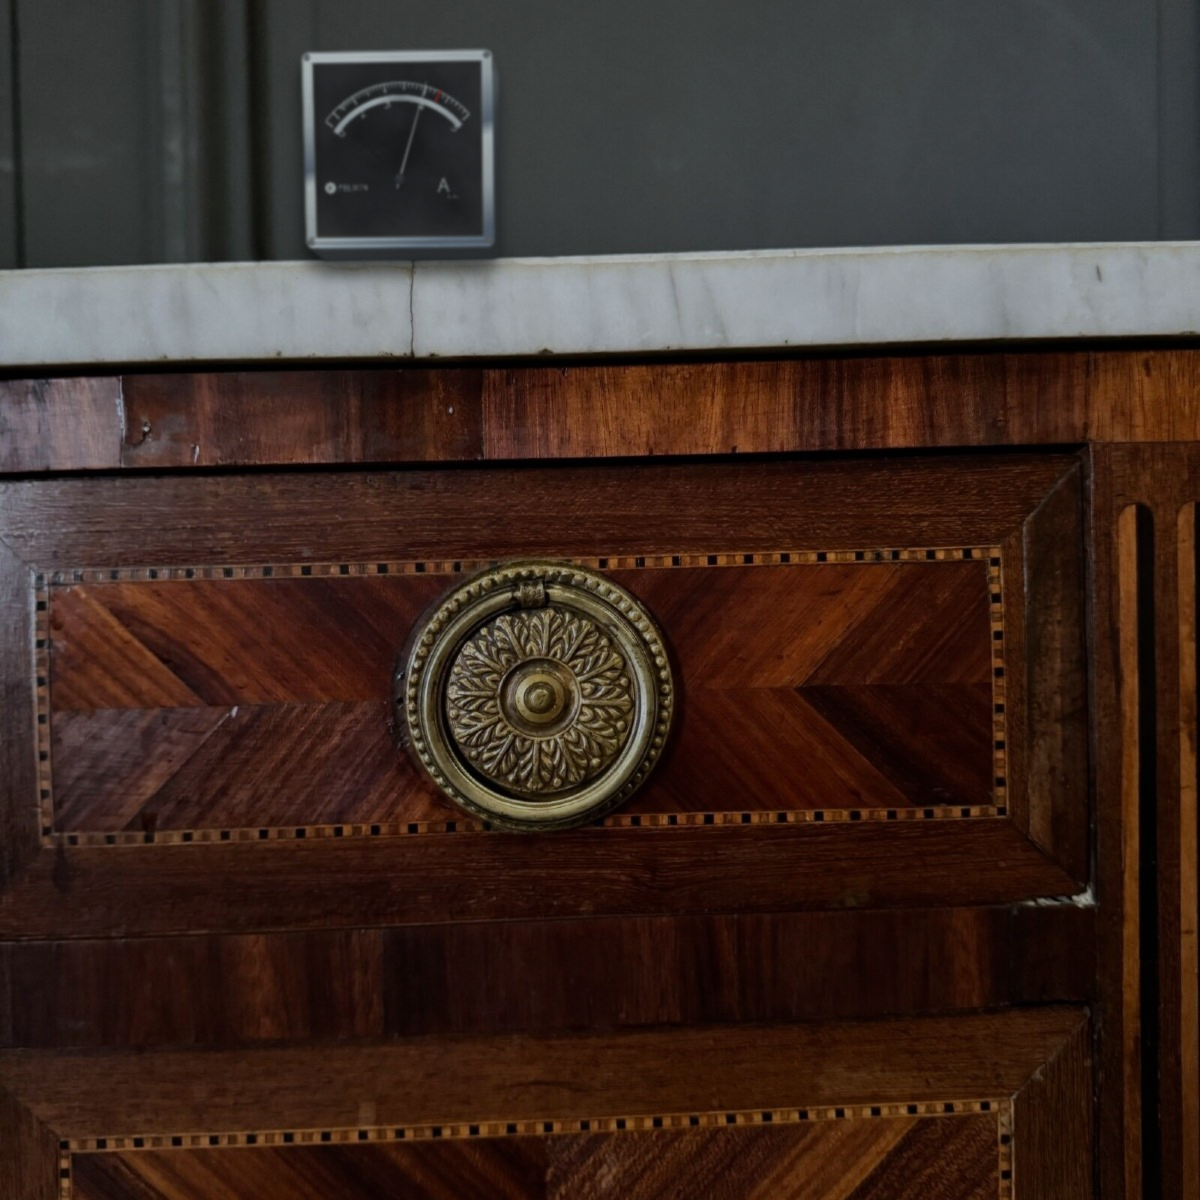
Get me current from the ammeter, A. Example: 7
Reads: 4
